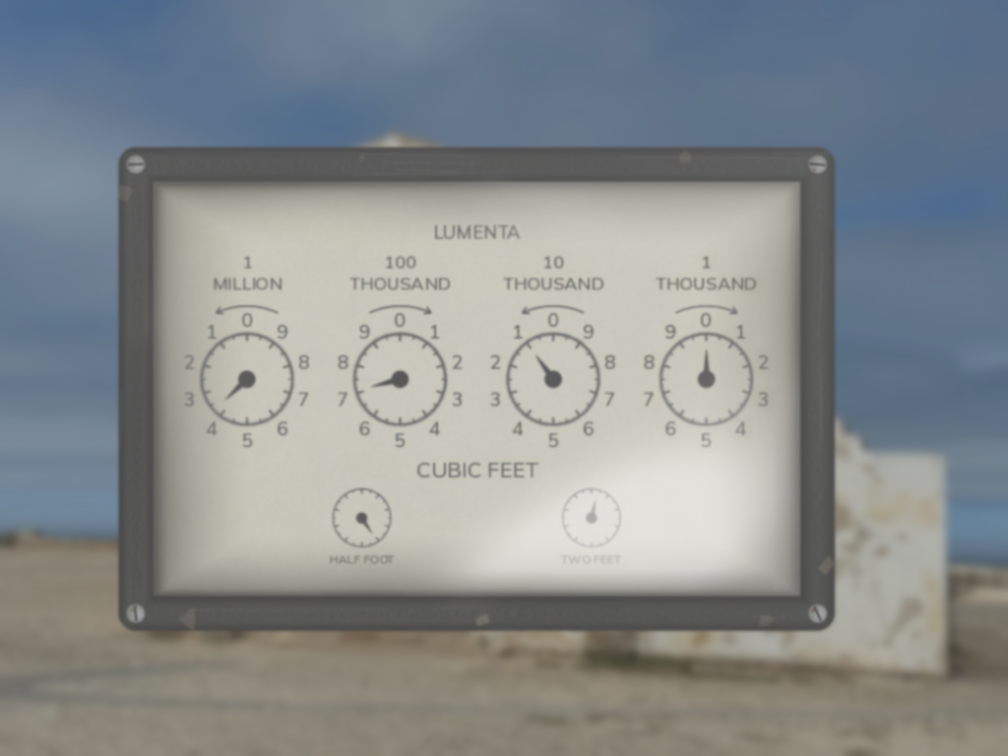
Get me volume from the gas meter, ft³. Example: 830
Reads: 371000
